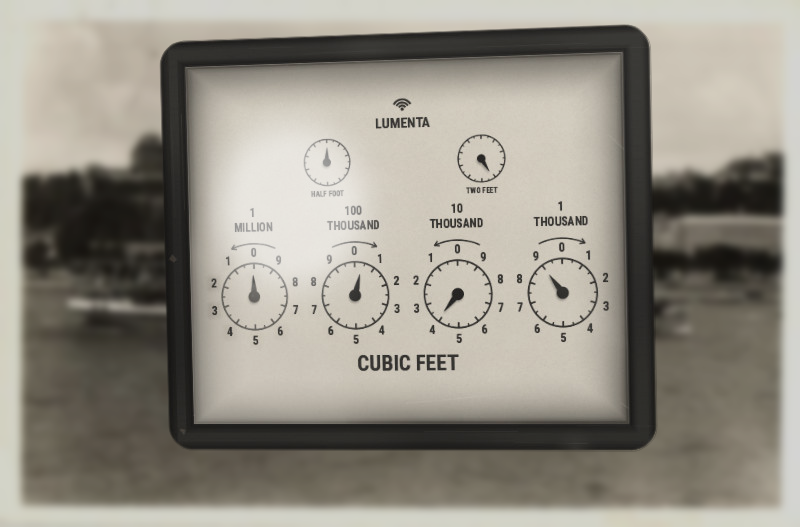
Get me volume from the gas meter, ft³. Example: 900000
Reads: 3900
